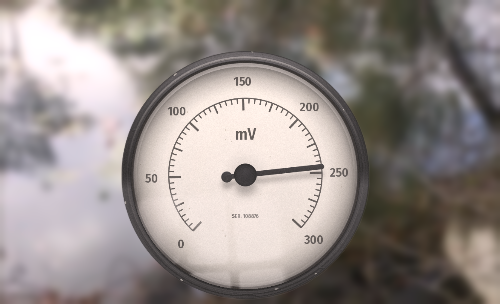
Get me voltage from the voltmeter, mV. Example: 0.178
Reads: 245
